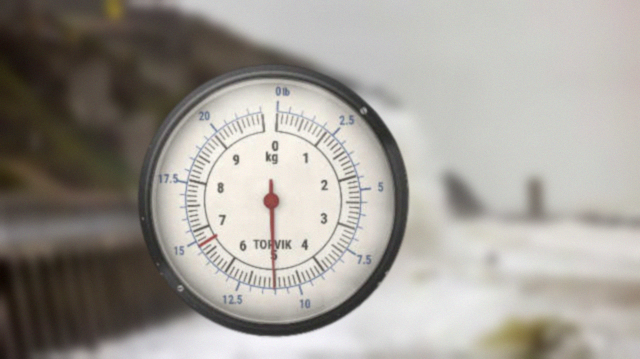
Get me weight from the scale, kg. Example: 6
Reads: 5
